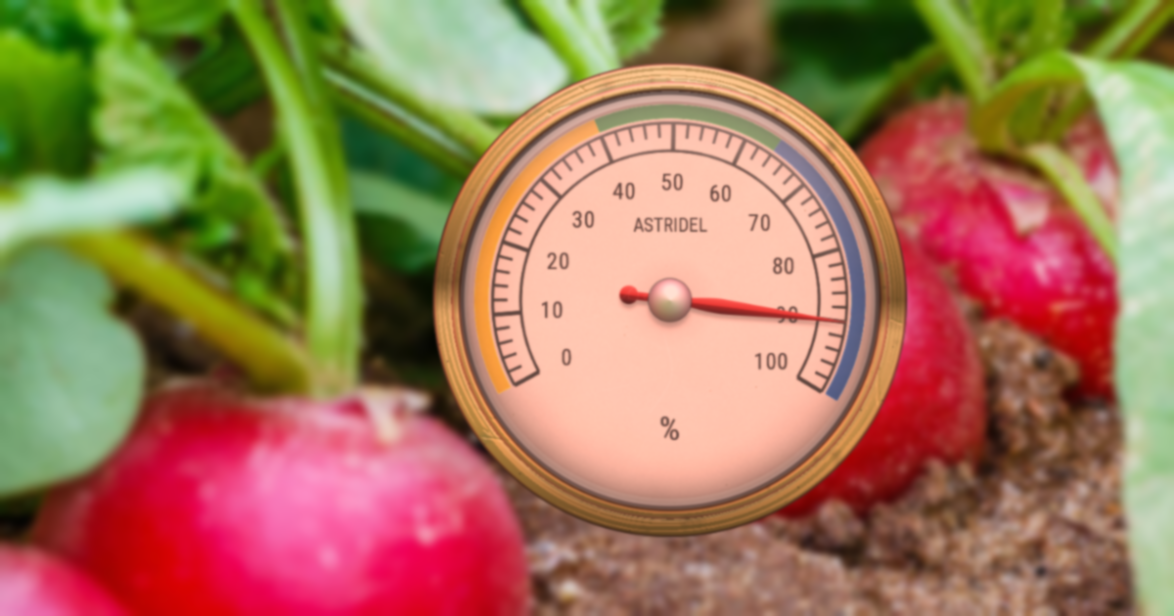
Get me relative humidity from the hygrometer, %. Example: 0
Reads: 90
